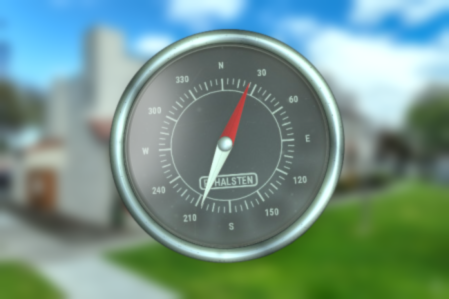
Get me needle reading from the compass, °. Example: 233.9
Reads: 25
